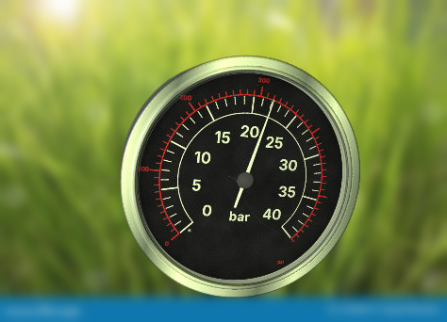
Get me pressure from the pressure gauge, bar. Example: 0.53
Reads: 22
